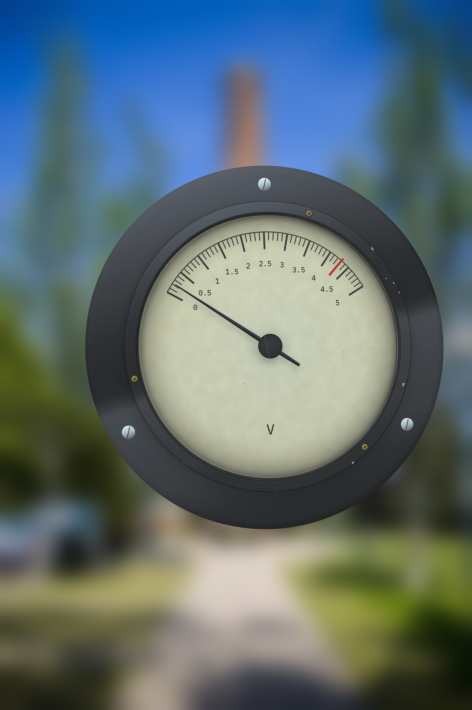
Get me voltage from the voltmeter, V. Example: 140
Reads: 0.2
